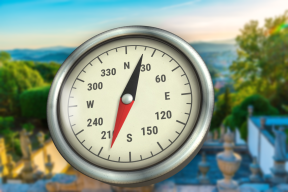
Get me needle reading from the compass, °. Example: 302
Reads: 200
